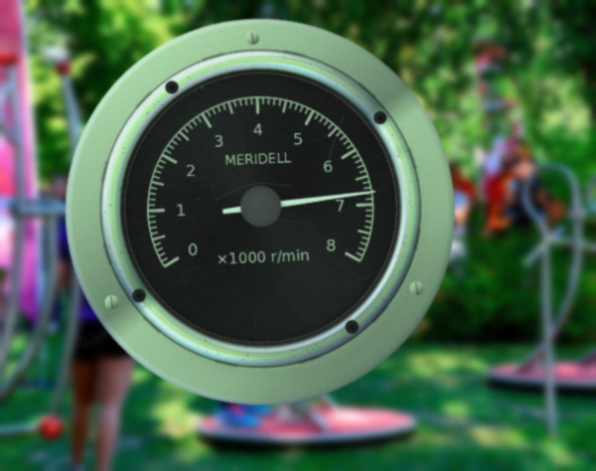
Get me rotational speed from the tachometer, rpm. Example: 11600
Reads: 6800
